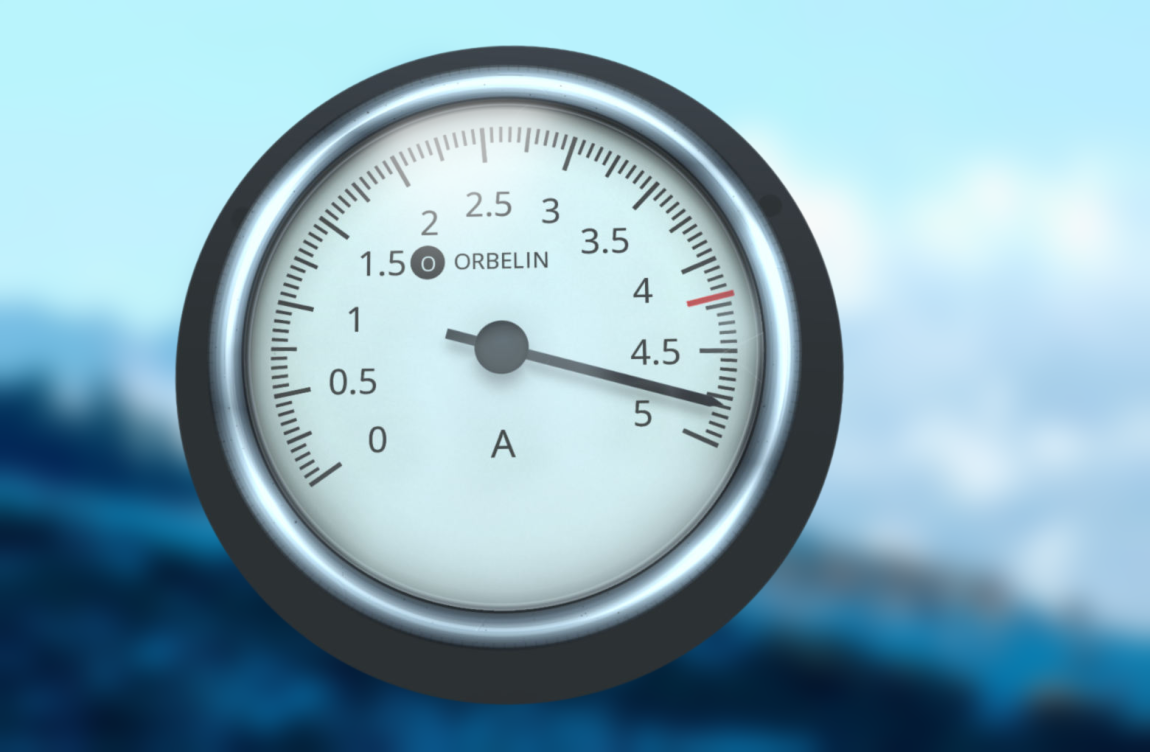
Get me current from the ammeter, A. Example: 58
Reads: 4.8
